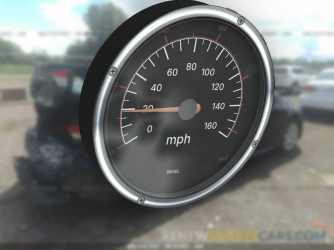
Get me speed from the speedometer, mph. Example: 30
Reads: 20
